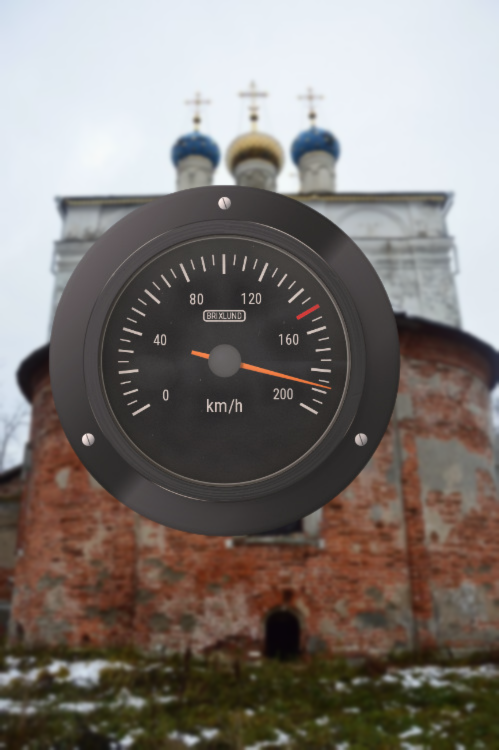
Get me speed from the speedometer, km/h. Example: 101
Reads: 187.5
